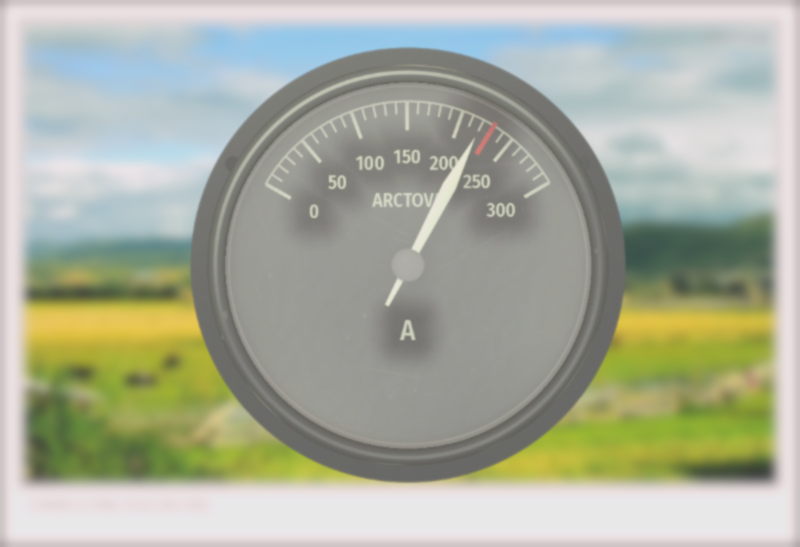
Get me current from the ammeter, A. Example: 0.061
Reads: 220
